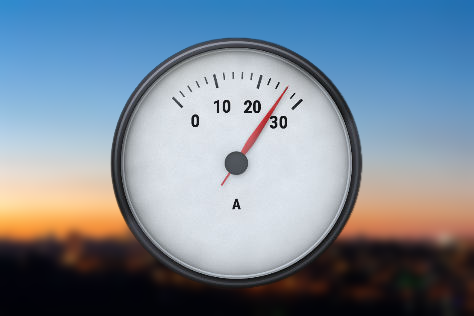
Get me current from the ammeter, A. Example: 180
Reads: 26
